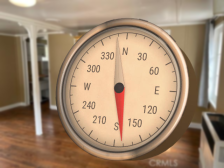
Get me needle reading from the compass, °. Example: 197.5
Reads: 170
